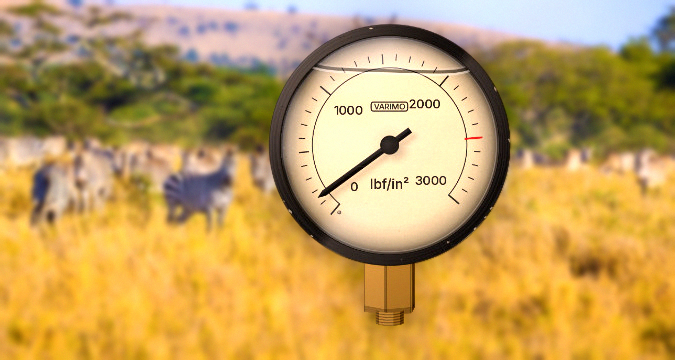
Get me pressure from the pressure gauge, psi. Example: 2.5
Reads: 150
